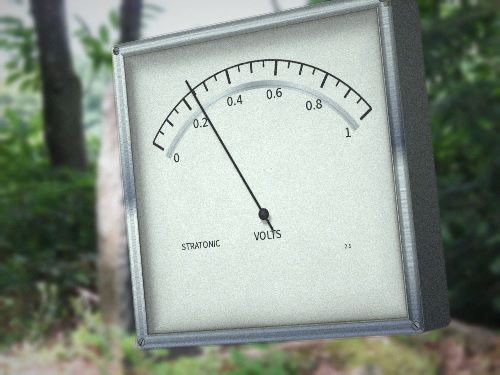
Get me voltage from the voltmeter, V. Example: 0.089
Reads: 0.25
